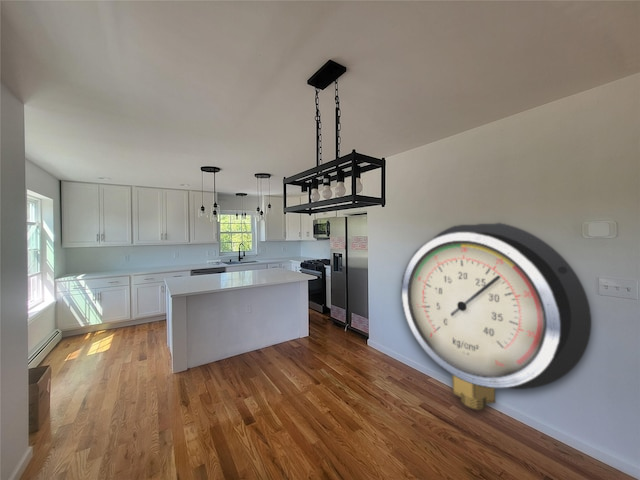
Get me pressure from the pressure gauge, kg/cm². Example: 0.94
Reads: 27
